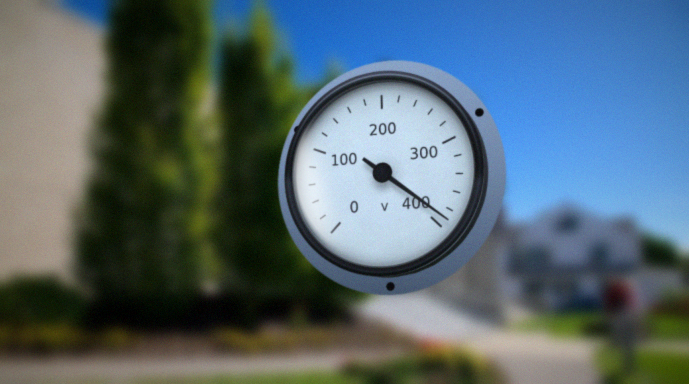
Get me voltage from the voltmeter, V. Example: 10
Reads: 390
